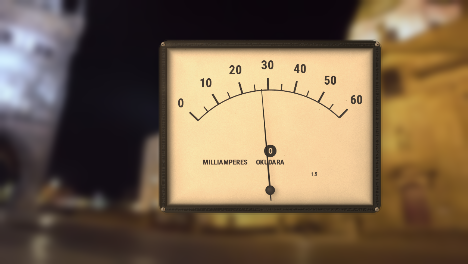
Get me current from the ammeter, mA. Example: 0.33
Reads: 27.5
